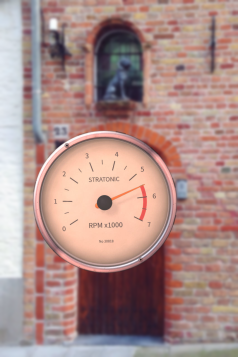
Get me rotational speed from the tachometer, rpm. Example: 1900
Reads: 5500
